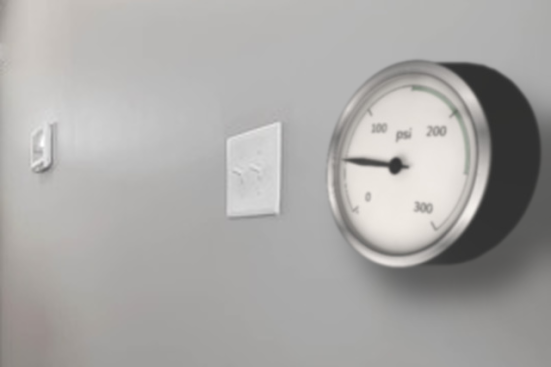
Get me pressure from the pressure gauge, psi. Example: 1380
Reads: 50
